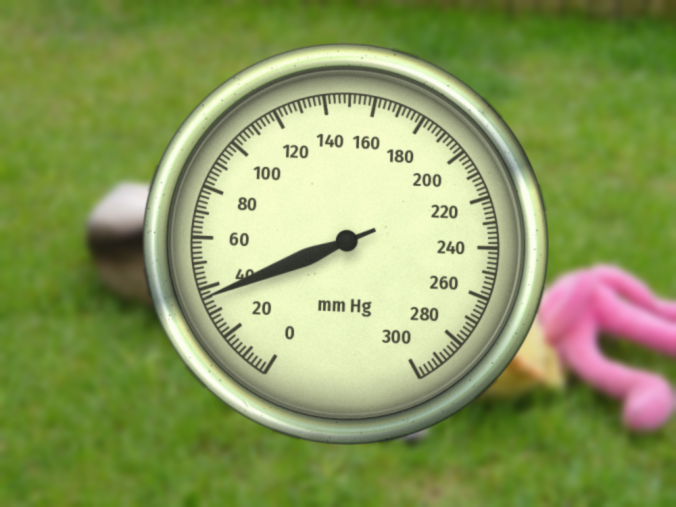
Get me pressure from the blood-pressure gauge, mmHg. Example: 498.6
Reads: 36
